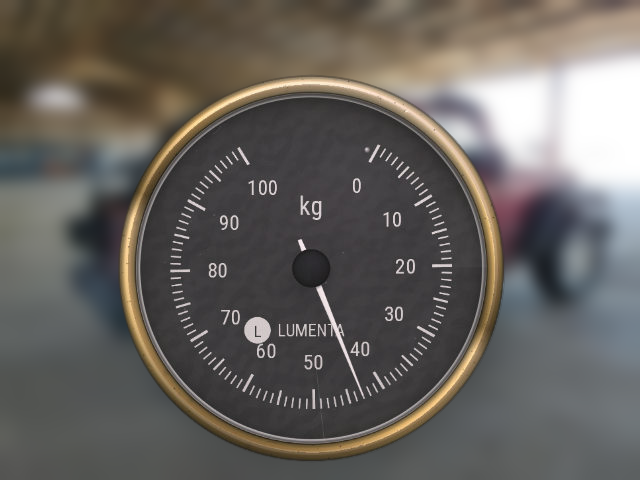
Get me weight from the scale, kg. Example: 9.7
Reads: 43
